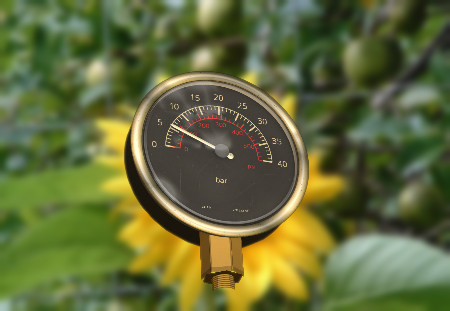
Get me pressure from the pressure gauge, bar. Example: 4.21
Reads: 5
